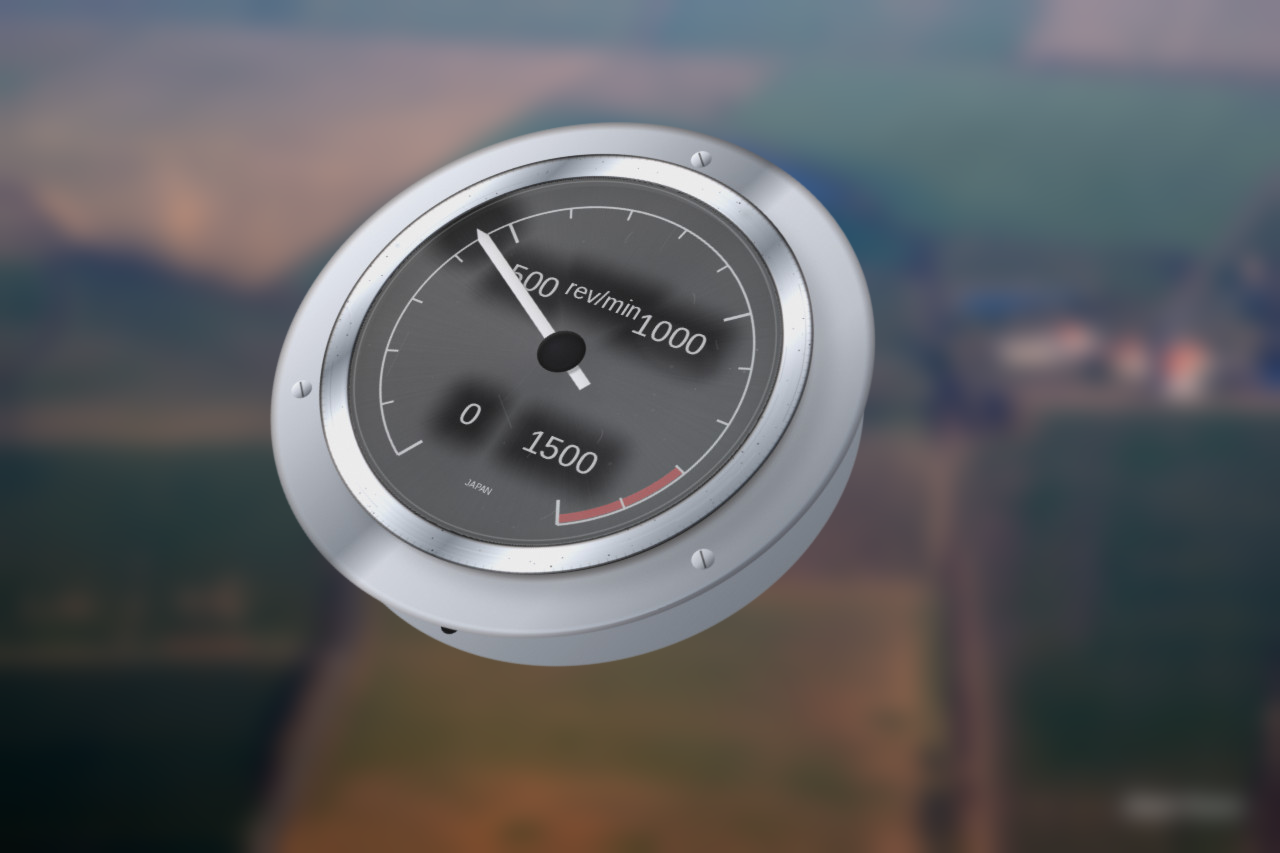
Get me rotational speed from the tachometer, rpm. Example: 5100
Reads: 450
